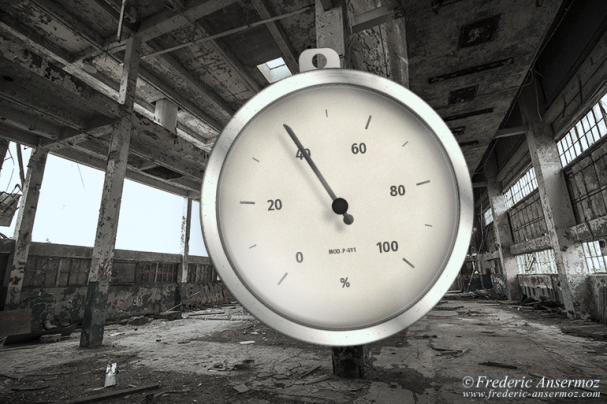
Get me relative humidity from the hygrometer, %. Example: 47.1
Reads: 40
